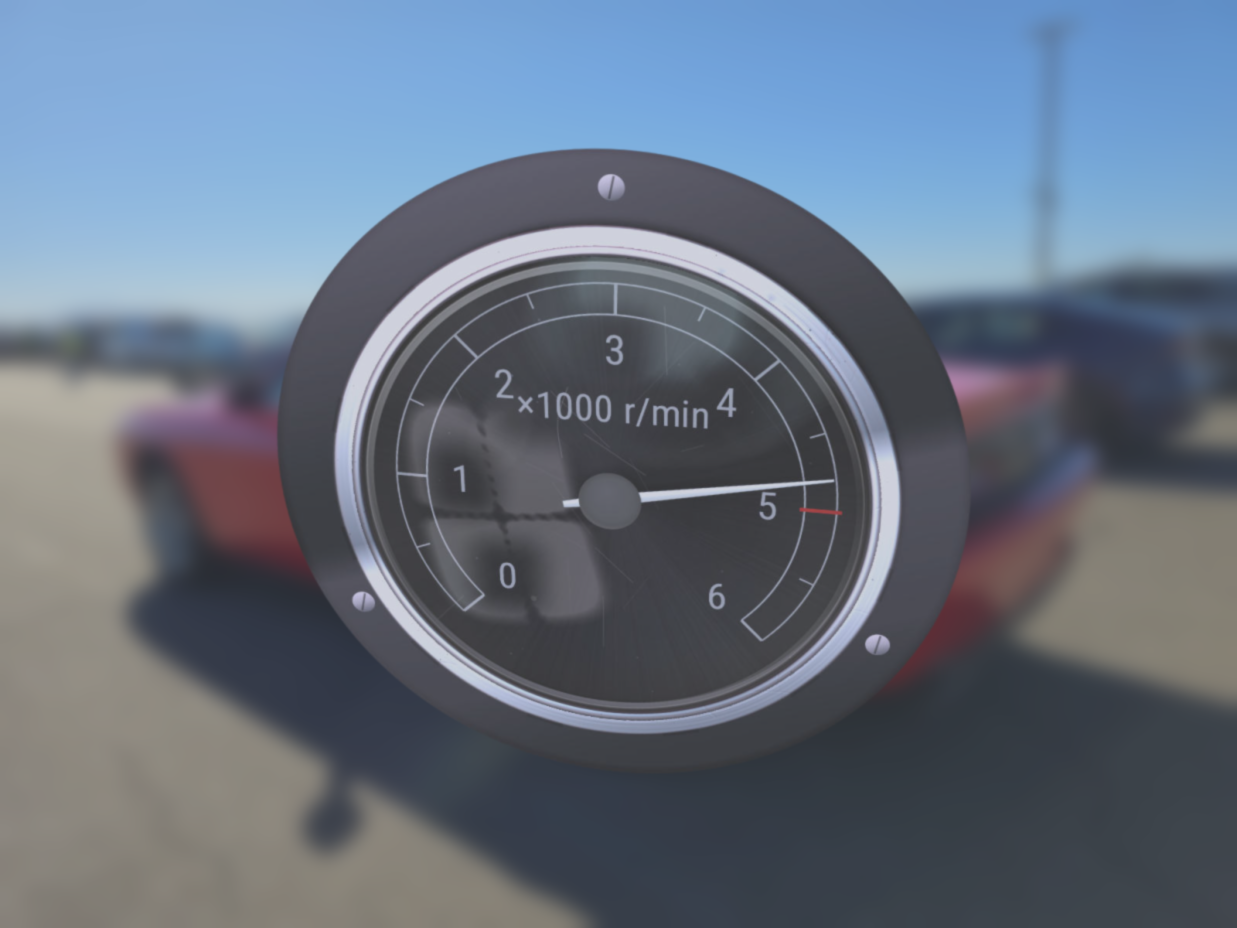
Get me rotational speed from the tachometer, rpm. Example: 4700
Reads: 4750
